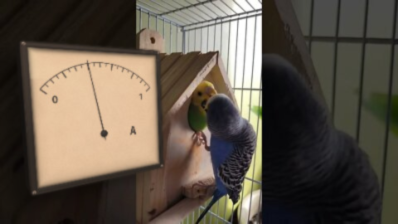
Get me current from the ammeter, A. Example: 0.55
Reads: 0.4
